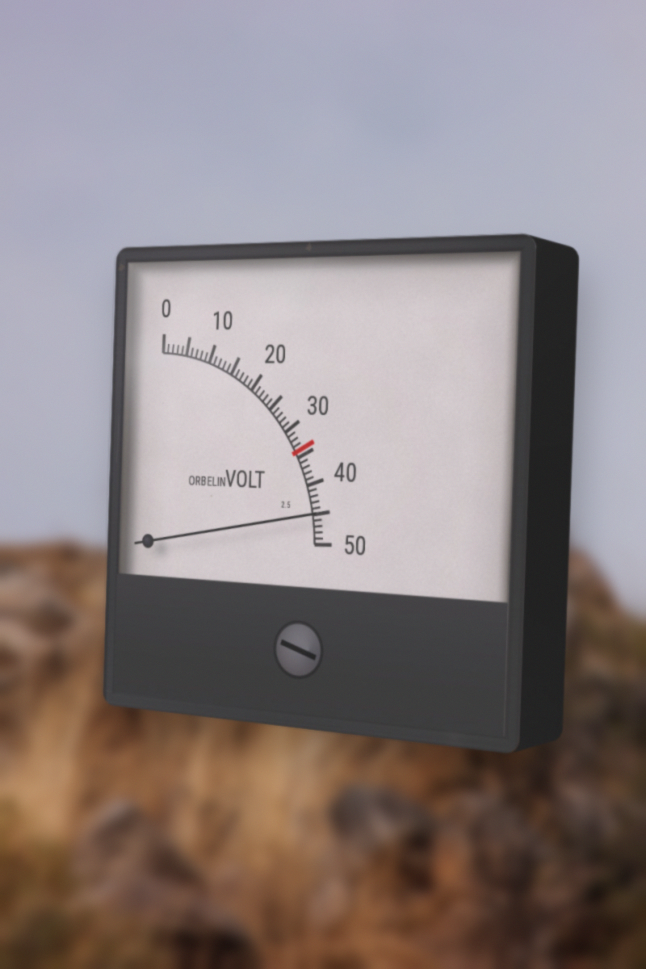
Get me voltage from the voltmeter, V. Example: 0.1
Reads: 45
